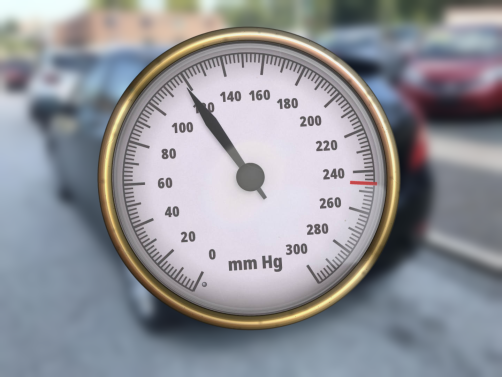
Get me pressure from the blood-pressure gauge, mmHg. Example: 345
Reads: 118
